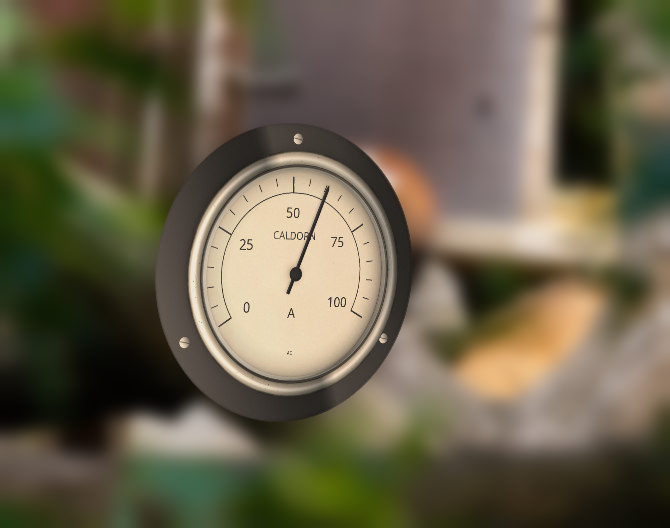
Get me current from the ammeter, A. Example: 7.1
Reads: 60
